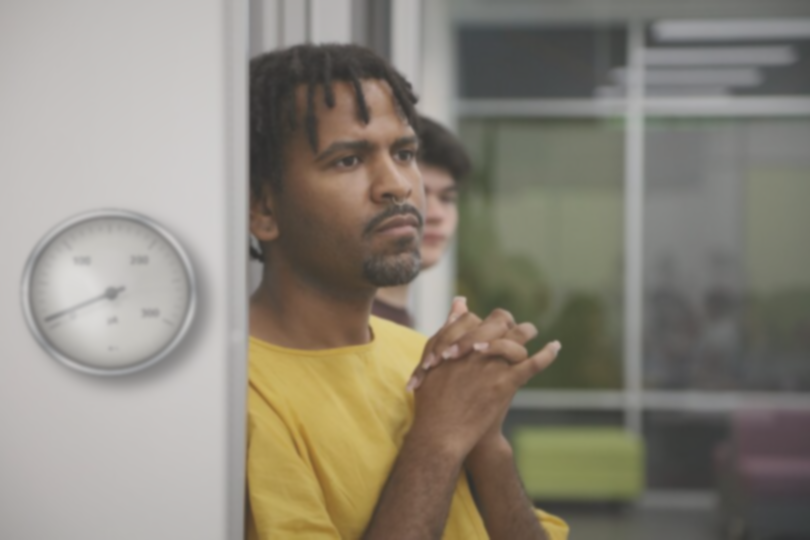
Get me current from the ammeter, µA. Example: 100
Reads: 10
